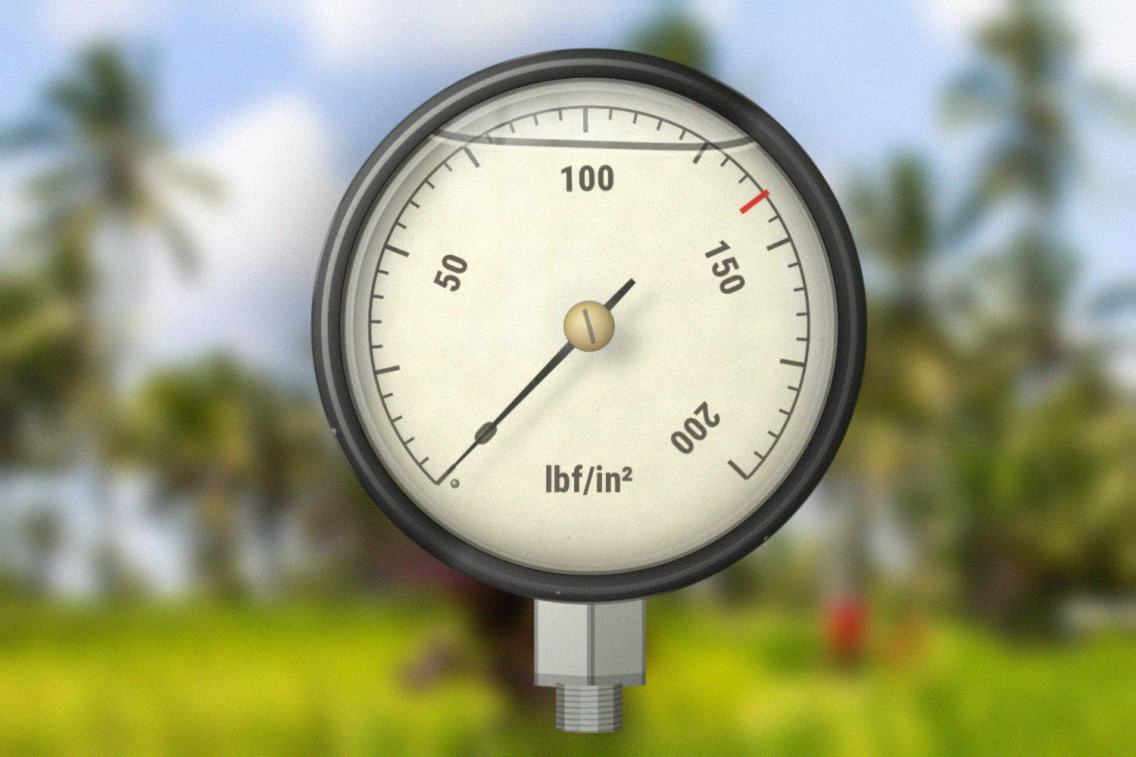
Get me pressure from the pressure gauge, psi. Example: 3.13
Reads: 0
